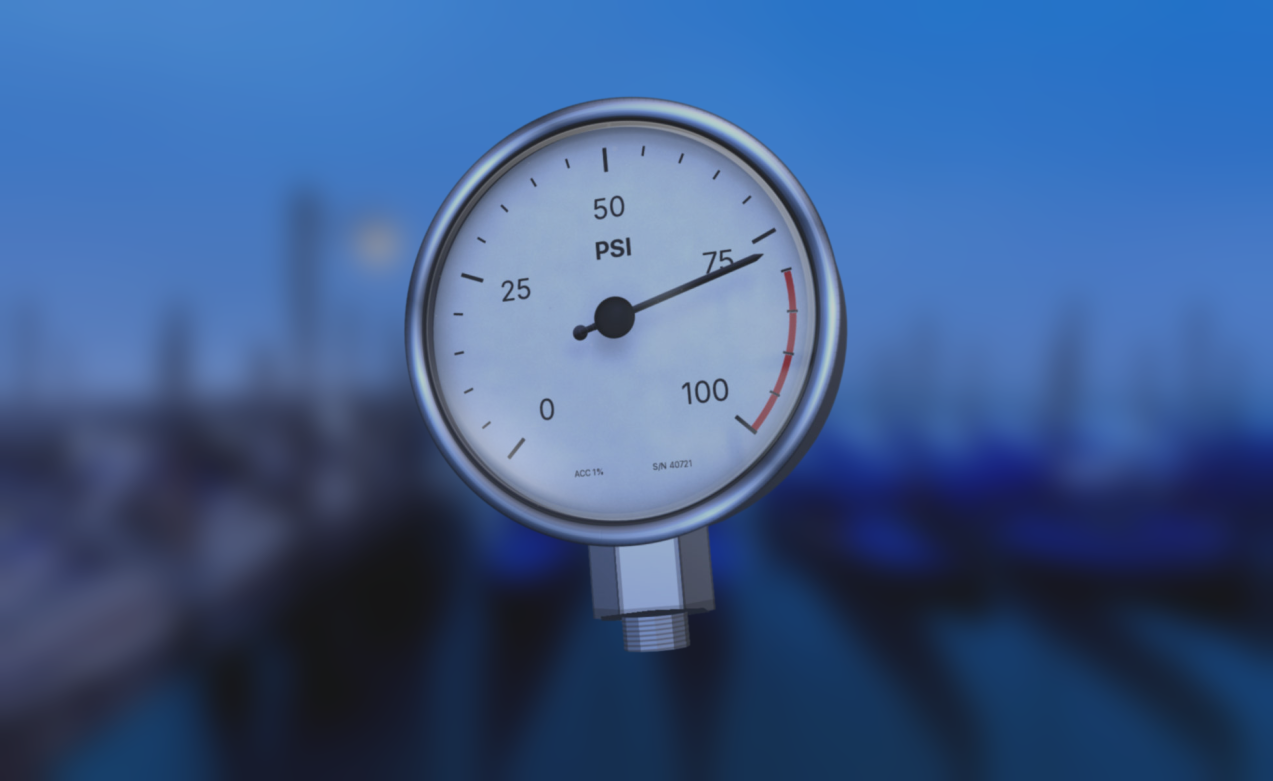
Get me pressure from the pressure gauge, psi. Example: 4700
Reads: 77.5
